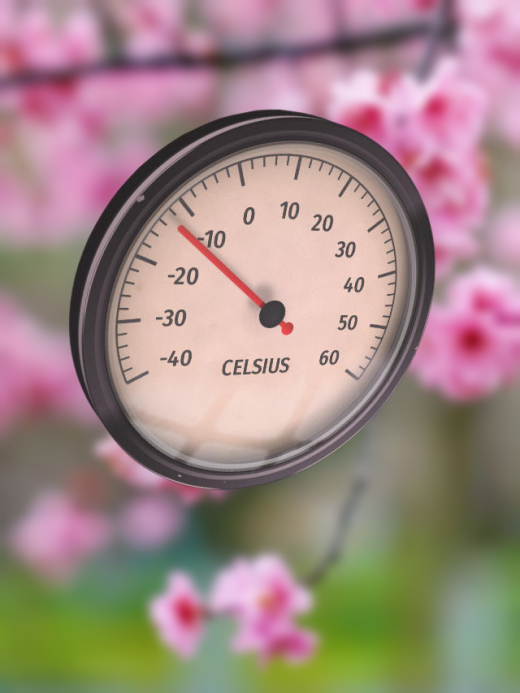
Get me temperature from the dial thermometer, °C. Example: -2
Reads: -13
